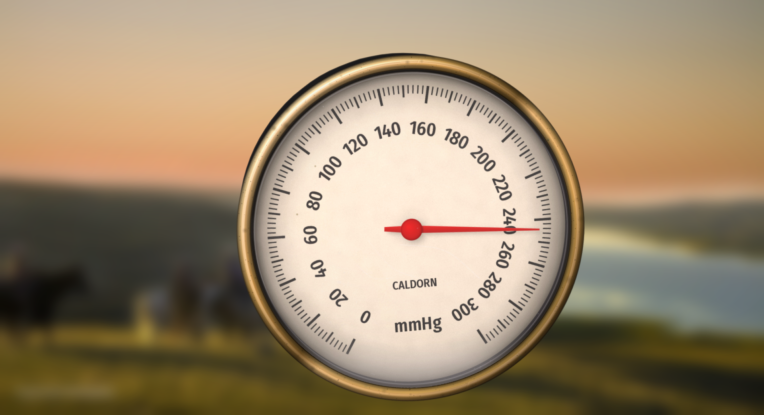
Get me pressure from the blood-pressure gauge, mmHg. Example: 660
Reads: 244
